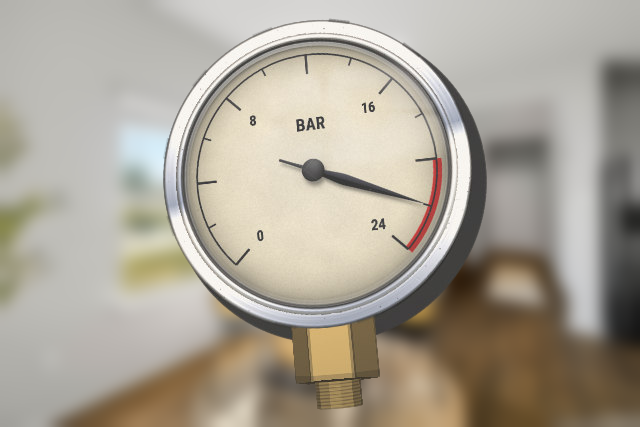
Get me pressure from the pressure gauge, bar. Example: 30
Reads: 22
